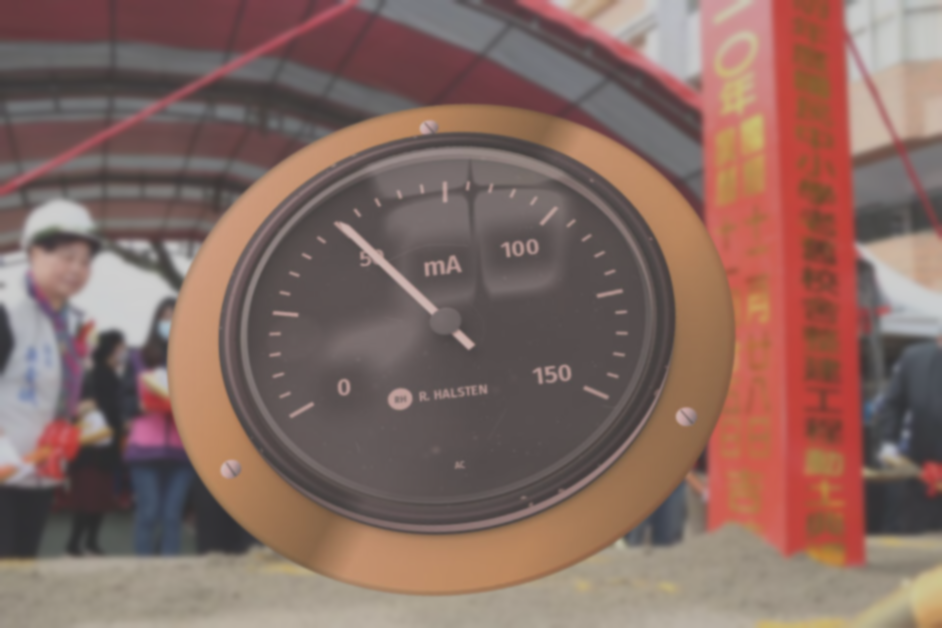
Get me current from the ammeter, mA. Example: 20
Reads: 50
